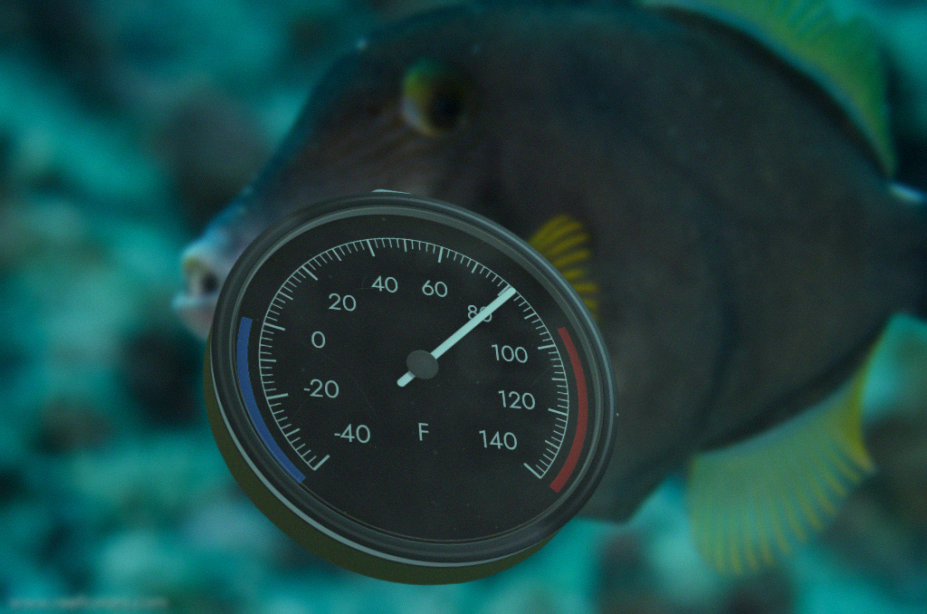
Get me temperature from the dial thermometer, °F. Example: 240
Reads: 82
